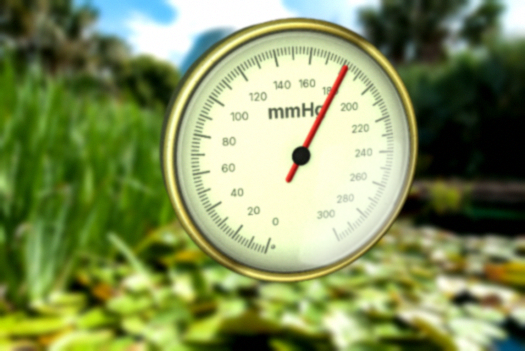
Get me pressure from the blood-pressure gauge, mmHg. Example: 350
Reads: 180
